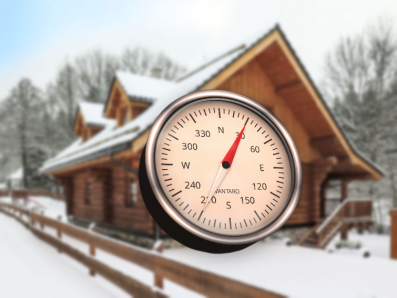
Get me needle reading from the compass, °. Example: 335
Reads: 30
